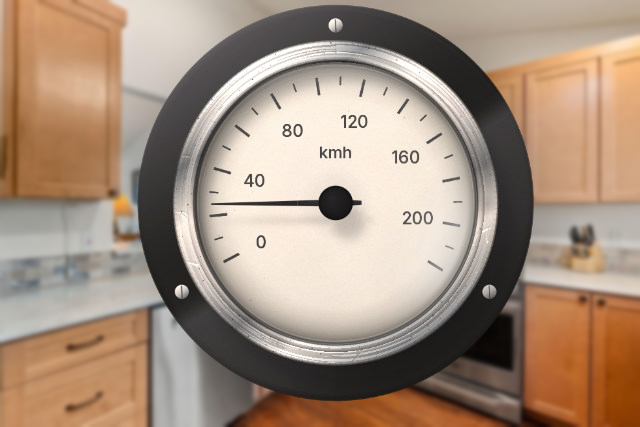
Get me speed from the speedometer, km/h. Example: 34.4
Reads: 25
